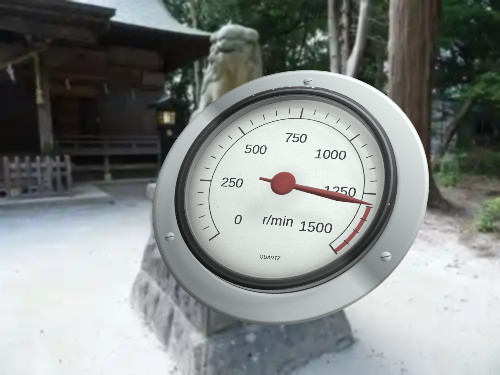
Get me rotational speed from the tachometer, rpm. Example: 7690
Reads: 1300
